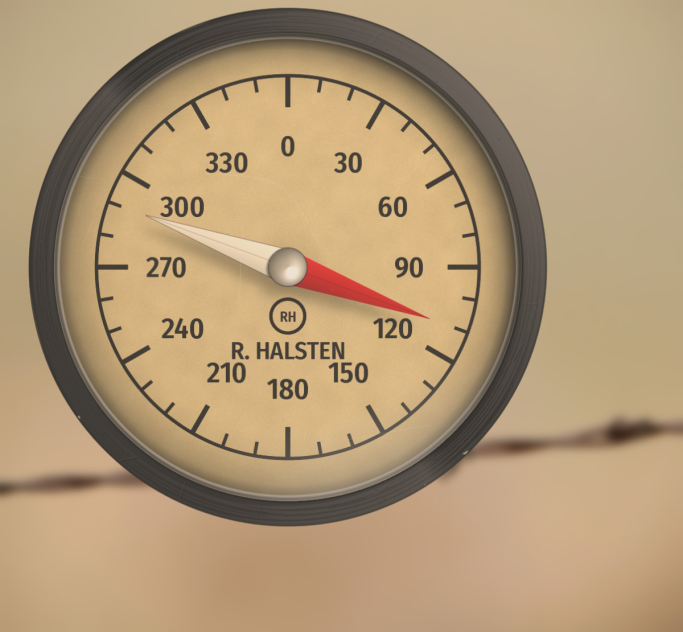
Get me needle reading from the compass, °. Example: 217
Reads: 110
